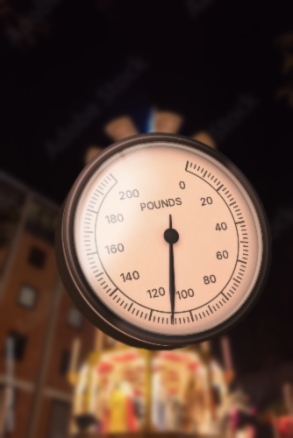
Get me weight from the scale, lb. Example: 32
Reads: 110
